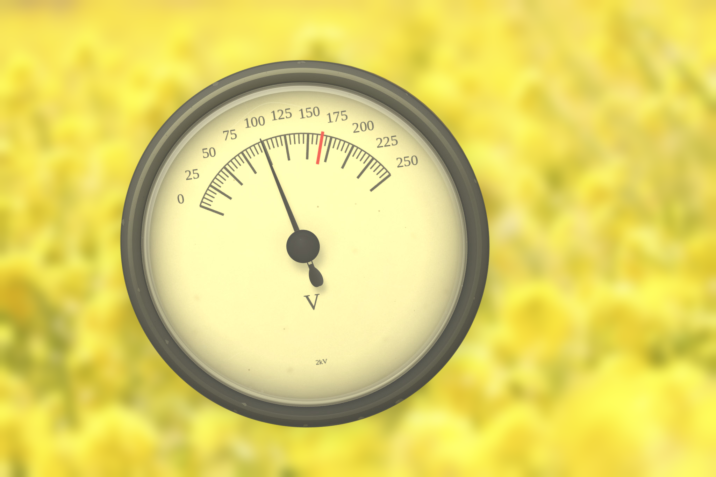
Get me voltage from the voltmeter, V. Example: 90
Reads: 100
